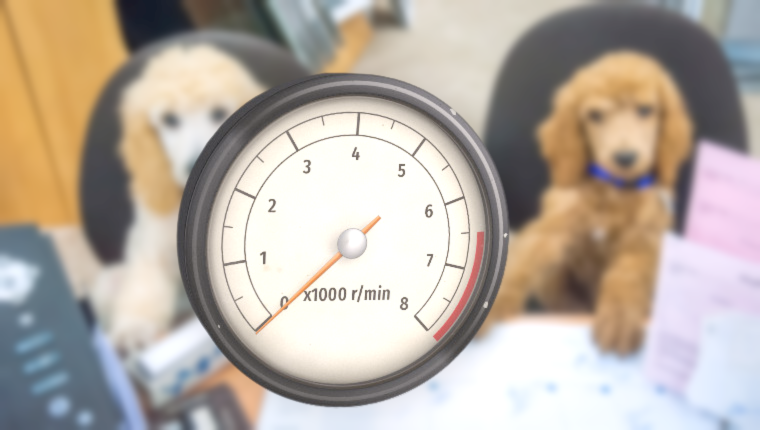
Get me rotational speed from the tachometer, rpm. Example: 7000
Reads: 0
